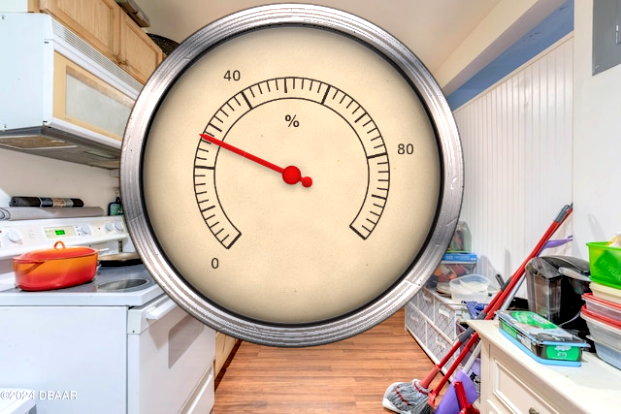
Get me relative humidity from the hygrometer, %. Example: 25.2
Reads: 27
